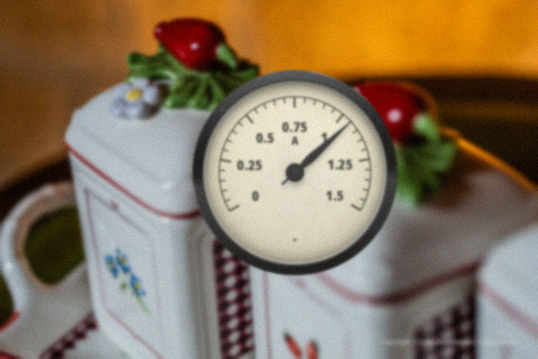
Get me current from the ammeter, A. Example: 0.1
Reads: 1.05
